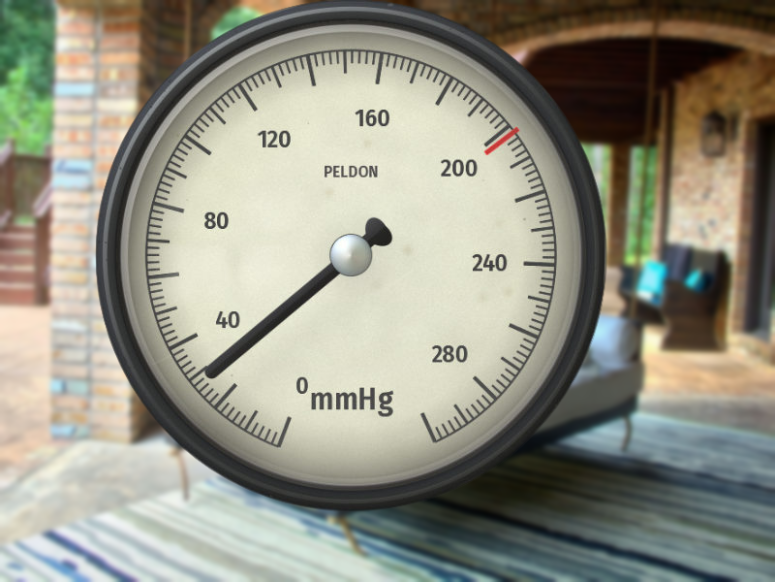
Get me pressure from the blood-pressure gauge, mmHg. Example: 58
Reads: 28
